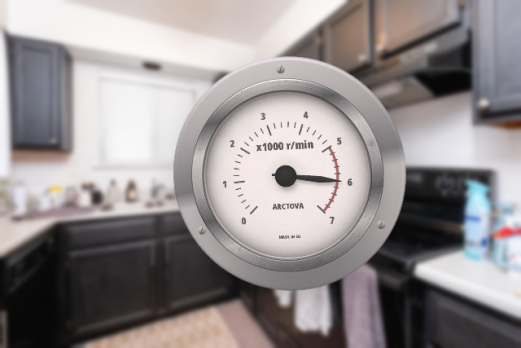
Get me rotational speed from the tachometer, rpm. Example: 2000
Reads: 6000
